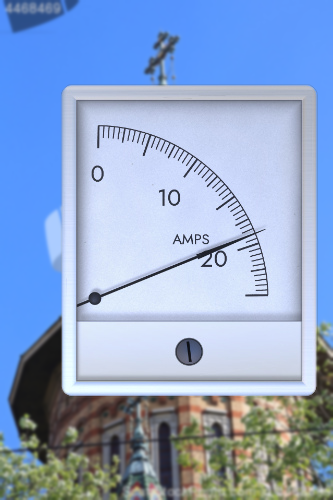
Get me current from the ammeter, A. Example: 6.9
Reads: 19
